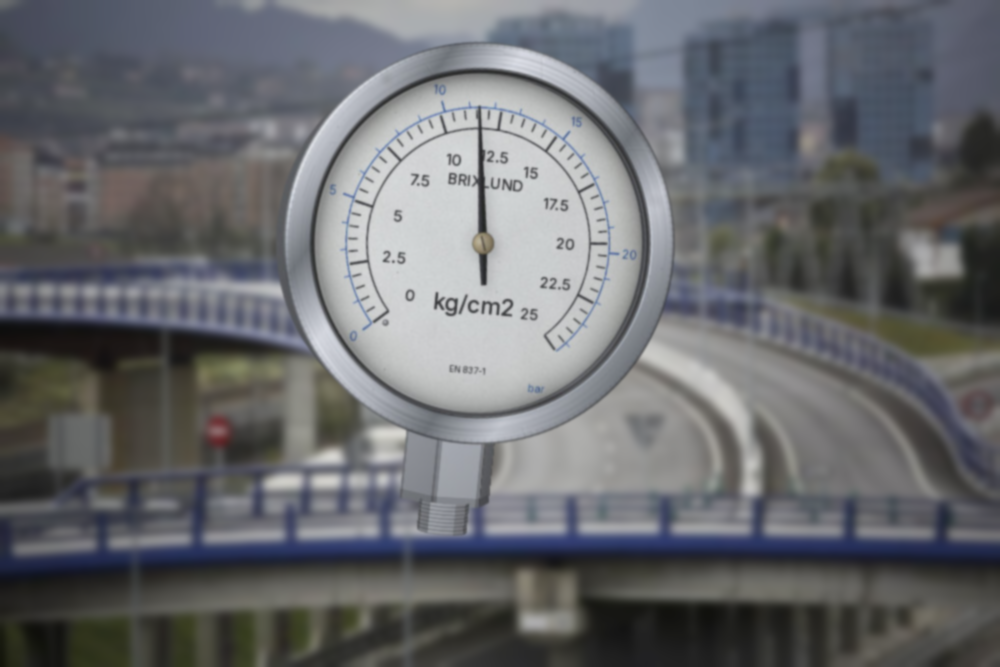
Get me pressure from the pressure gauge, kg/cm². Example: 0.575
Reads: 11.5
